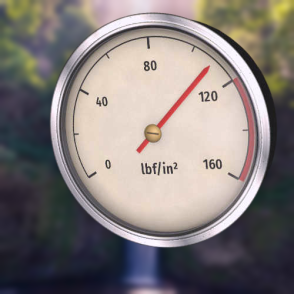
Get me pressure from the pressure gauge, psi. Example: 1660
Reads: 110
